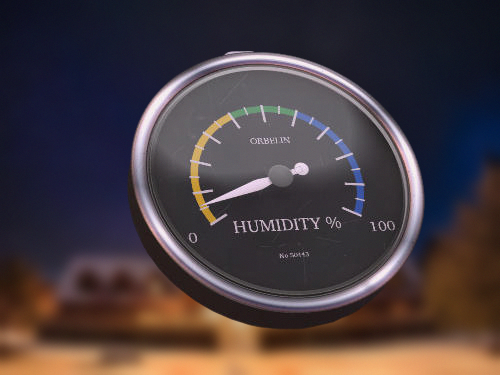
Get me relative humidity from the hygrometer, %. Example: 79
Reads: 5
